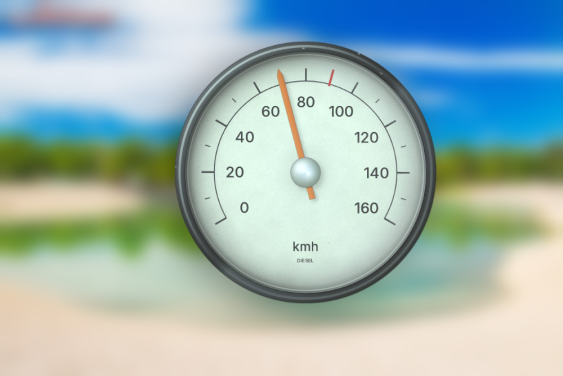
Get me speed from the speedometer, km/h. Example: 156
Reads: 70
